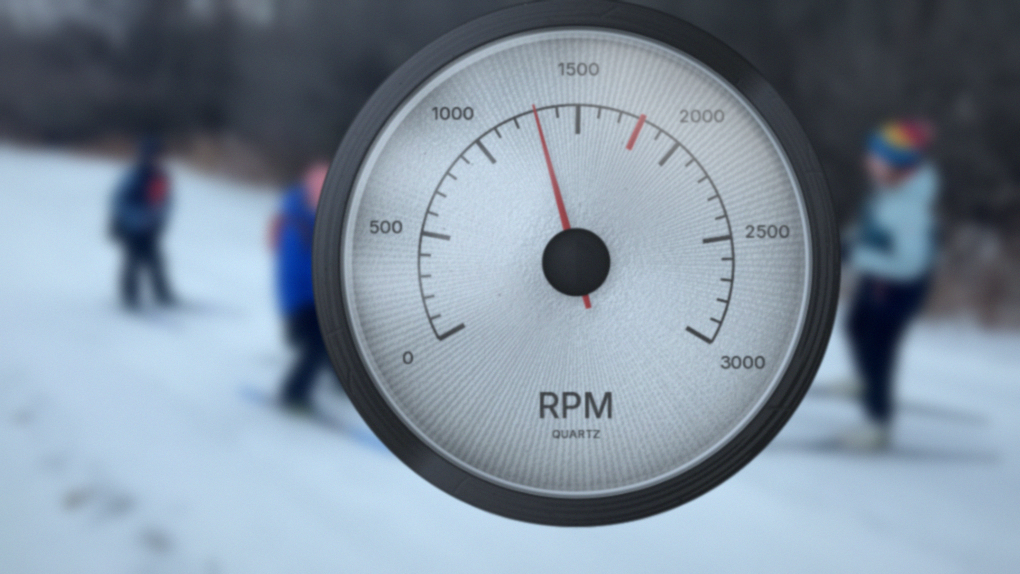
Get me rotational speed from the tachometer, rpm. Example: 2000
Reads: 1300
